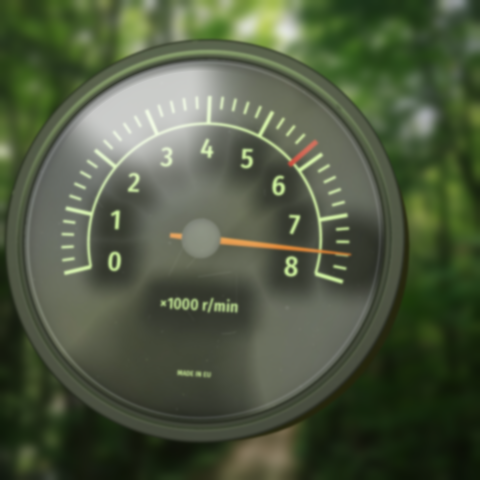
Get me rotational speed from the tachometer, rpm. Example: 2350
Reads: 7600
